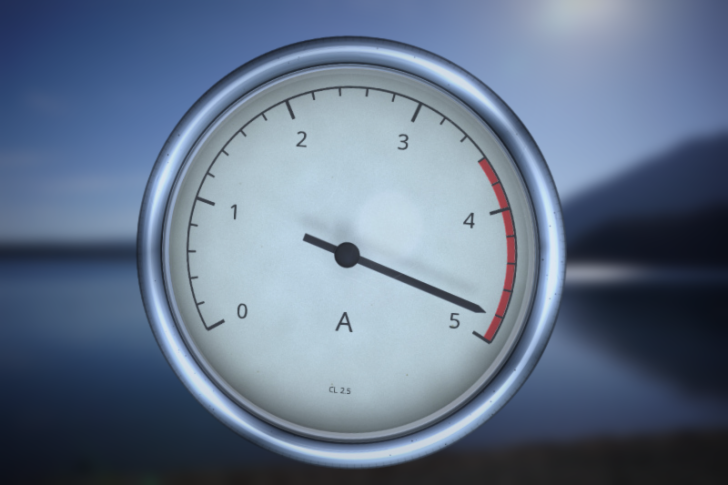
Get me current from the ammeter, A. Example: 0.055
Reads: 4.8
